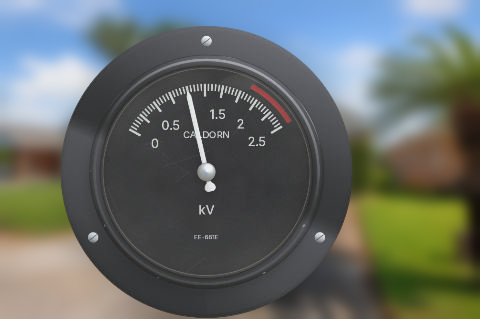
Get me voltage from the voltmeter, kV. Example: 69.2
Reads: 1
